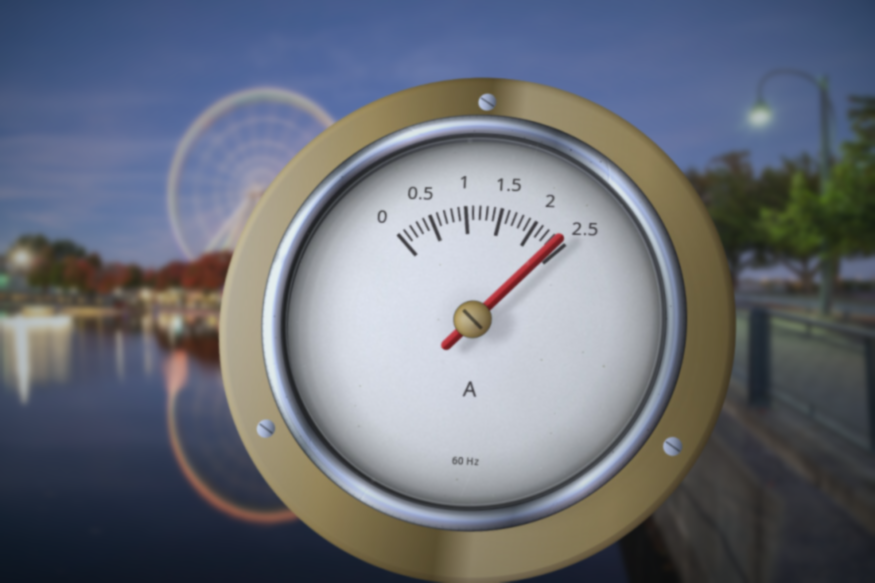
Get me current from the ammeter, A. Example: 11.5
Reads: 2.4
